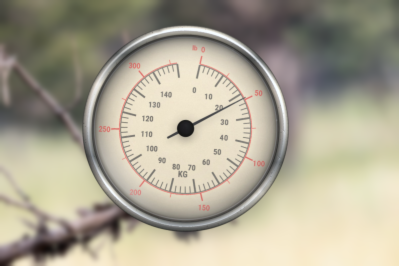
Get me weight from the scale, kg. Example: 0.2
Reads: 22
